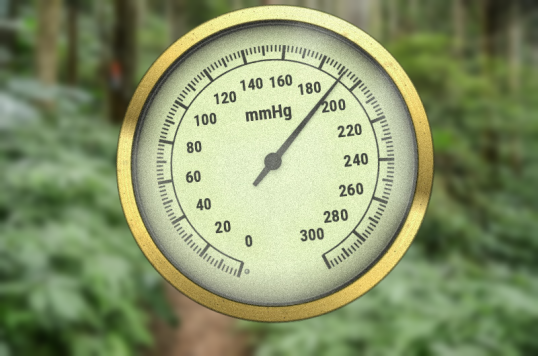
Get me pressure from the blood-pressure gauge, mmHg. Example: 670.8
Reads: 192
